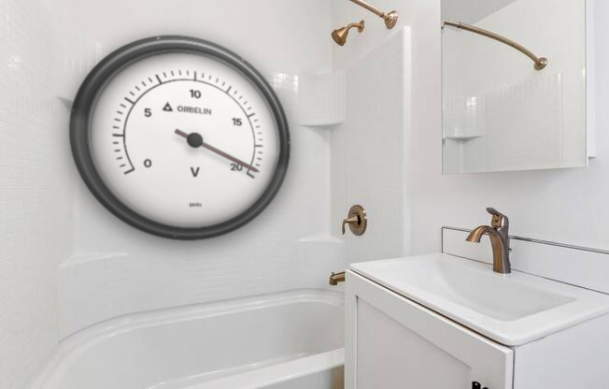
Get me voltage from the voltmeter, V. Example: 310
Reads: 19.5
